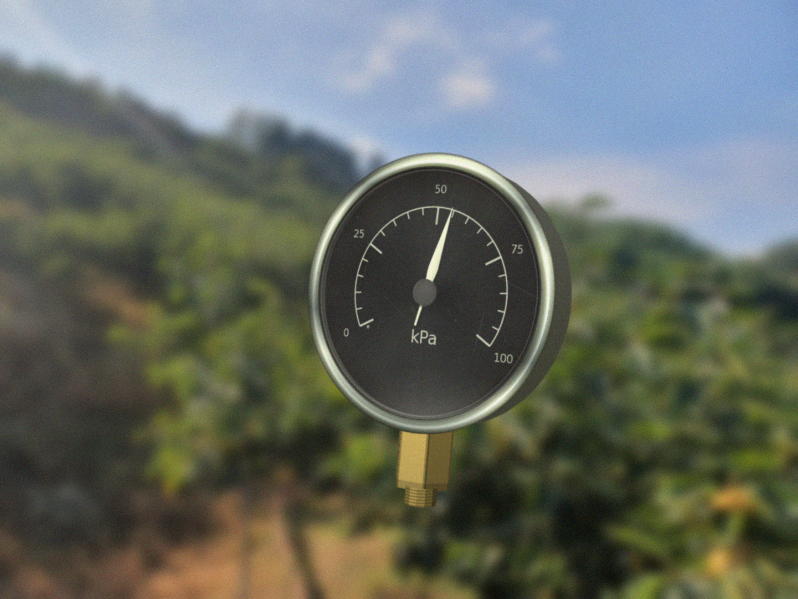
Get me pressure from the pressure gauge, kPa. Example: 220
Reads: 55
